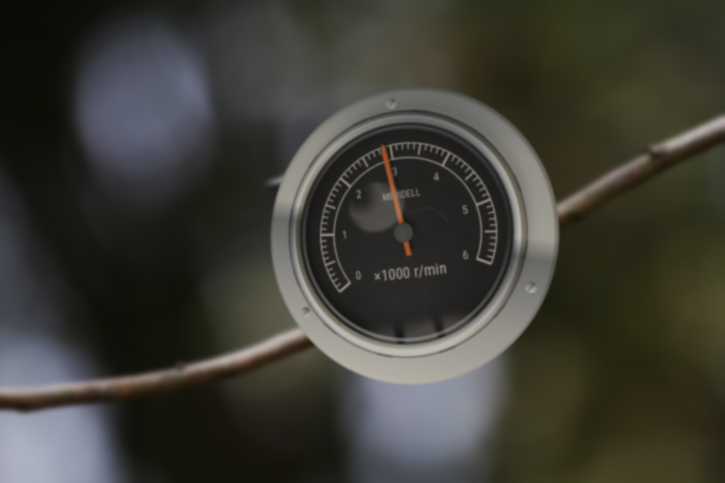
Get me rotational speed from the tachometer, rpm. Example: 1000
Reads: 2900
